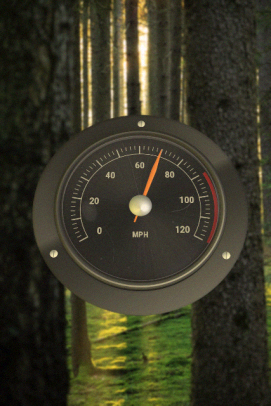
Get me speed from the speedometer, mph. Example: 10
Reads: 70
